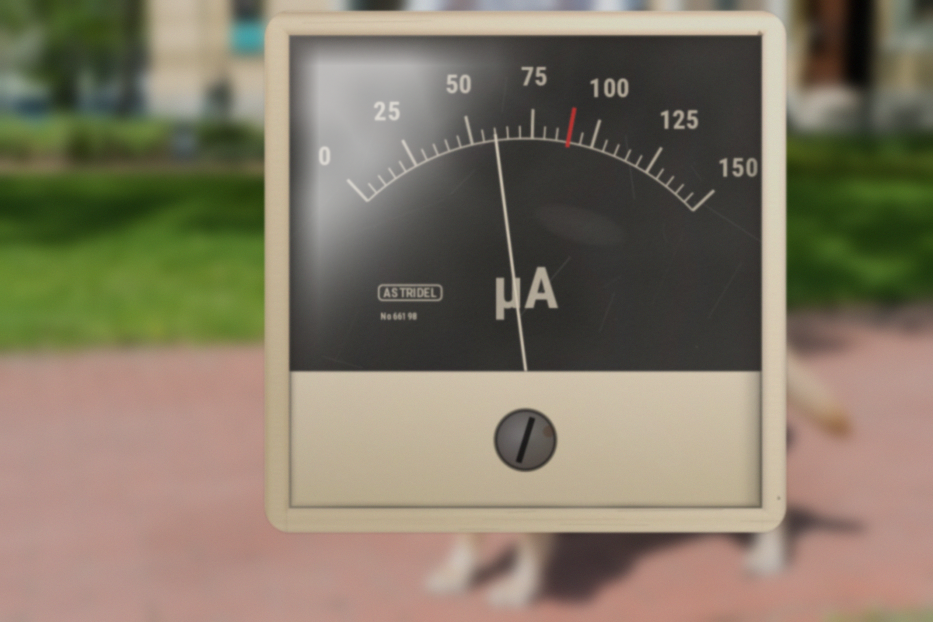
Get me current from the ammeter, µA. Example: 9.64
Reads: 60
